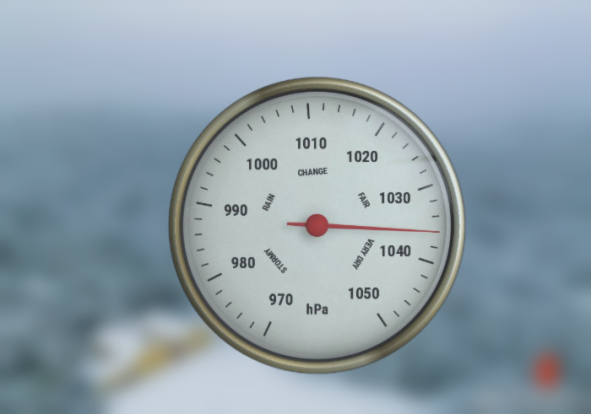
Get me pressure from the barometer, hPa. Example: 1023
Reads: 1036
